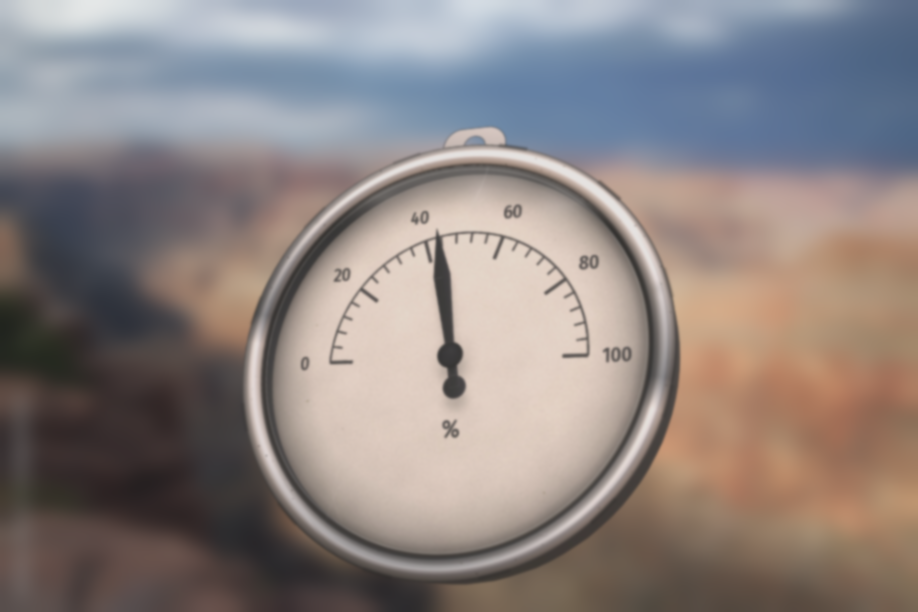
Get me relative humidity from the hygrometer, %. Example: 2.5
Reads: 44
